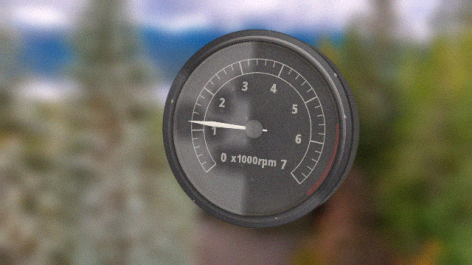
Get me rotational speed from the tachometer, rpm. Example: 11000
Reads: 1200
